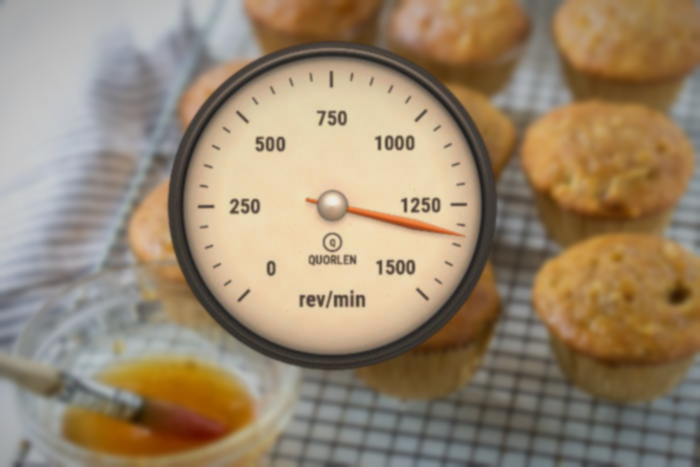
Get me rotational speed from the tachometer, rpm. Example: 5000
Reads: 1325
